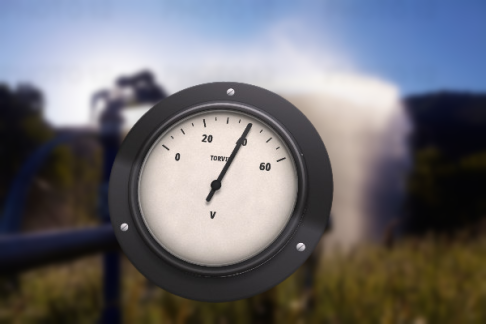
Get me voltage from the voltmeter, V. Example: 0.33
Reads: 40
